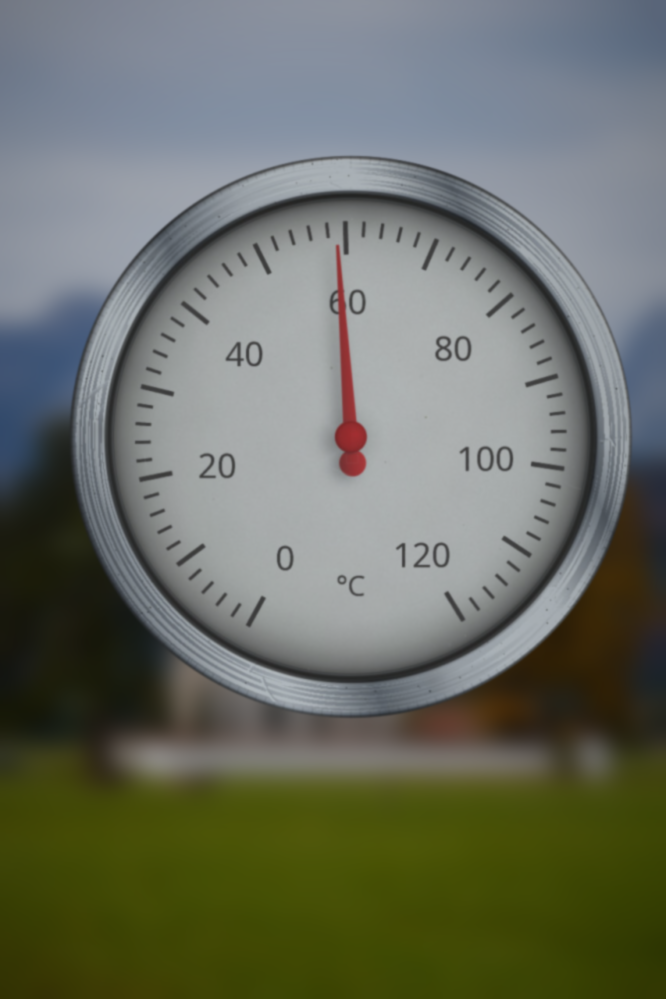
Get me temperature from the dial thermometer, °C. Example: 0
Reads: 59
